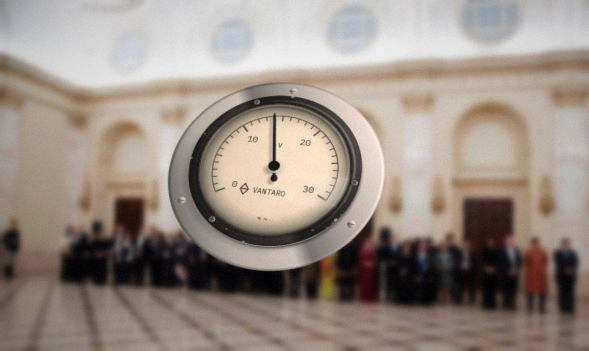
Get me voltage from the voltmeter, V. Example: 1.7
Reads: 14
